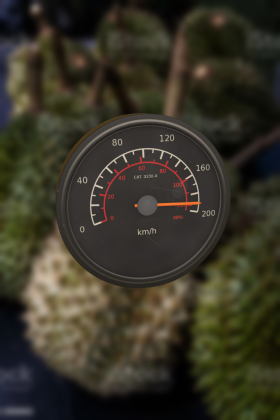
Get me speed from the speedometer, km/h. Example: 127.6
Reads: 190
